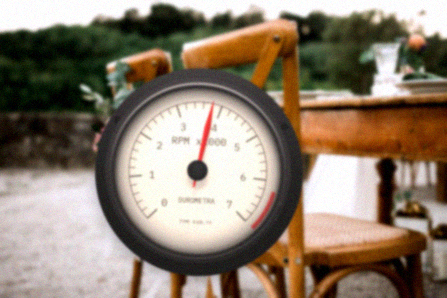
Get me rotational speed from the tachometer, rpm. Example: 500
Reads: 3800
